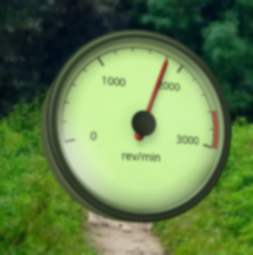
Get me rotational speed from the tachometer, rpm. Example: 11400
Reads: 1800
